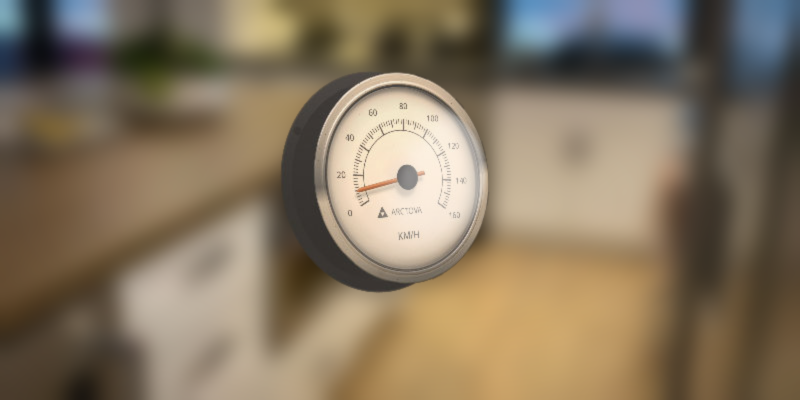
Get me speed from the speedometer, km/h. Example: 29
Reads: 10
